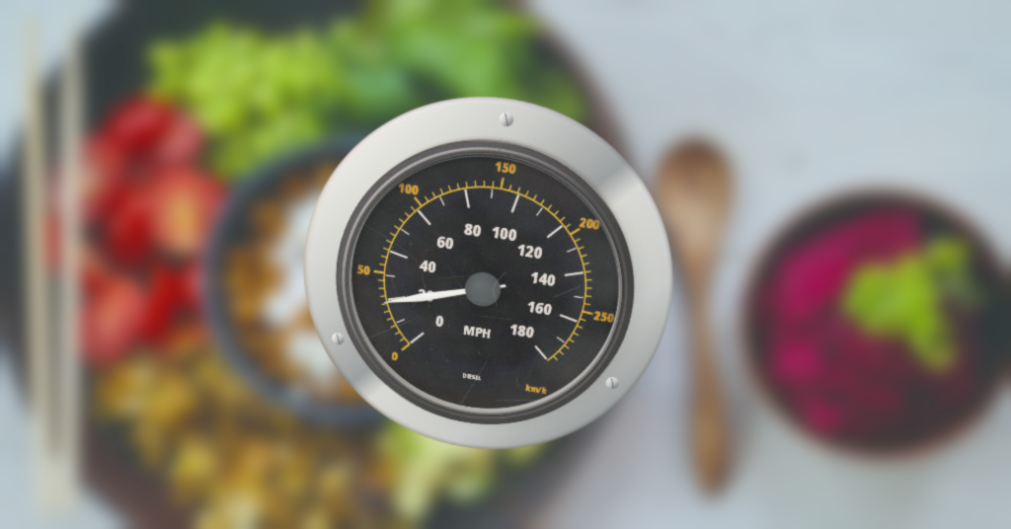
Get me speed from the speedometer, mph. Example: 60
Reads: 20
